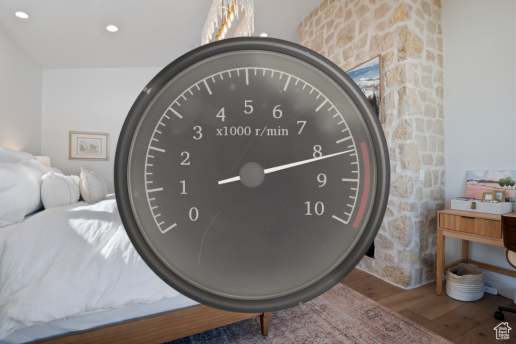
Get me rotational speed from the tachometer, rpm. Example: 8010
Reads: 8300
